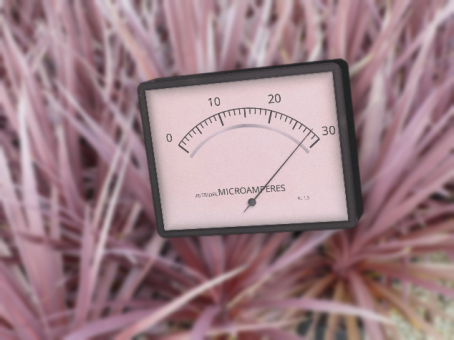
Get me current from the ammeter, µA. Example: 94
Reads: 28
